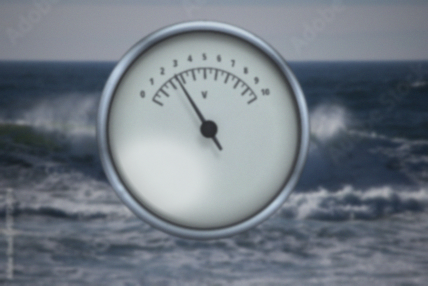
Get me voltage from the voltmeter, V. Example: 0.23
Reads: 2.5
